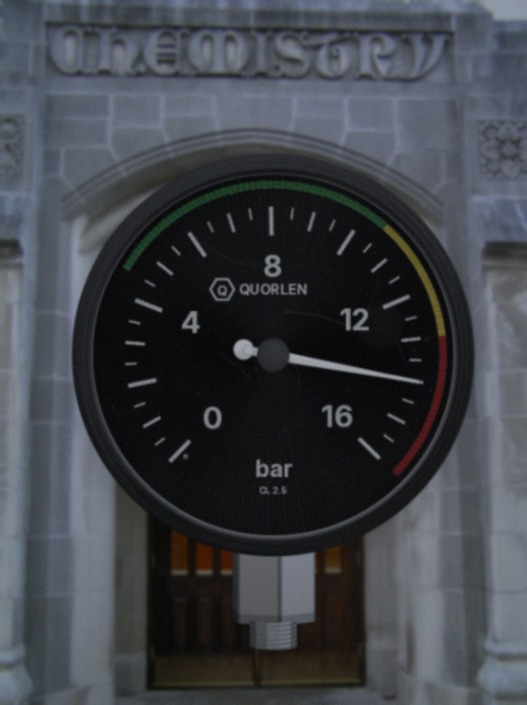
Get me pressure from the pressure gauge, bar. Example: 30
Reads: 14
